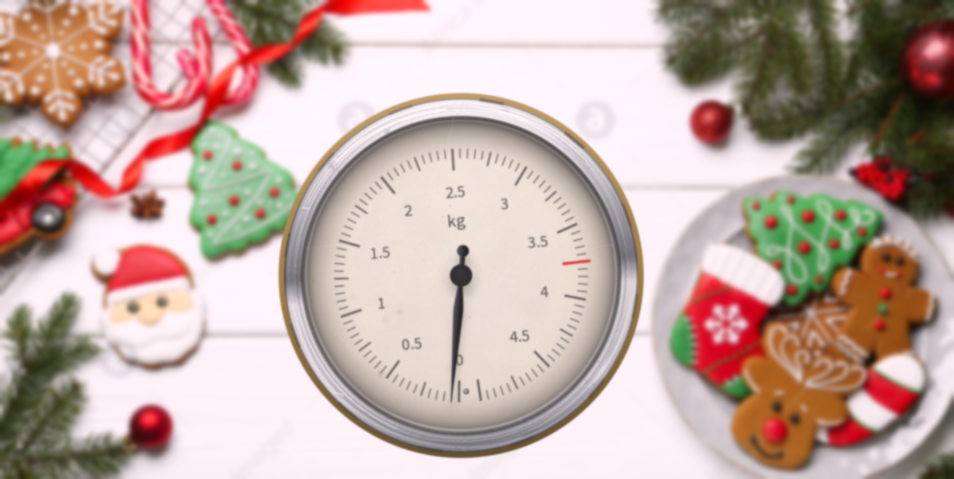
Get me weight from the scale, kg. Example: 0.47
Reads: 0.05
